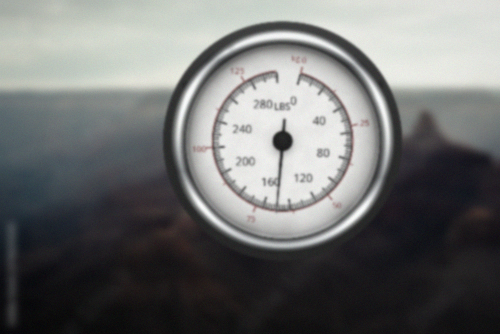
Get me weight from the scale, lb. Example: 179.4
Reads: 150
